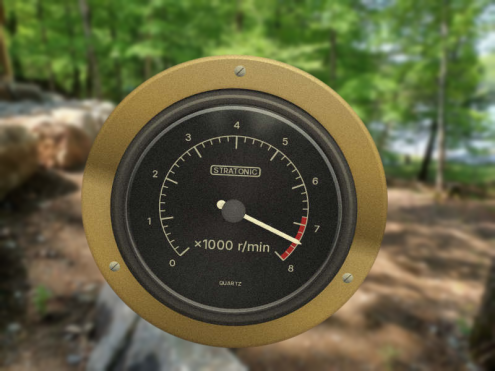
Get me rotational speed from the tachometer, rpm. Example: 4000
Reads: 7400
